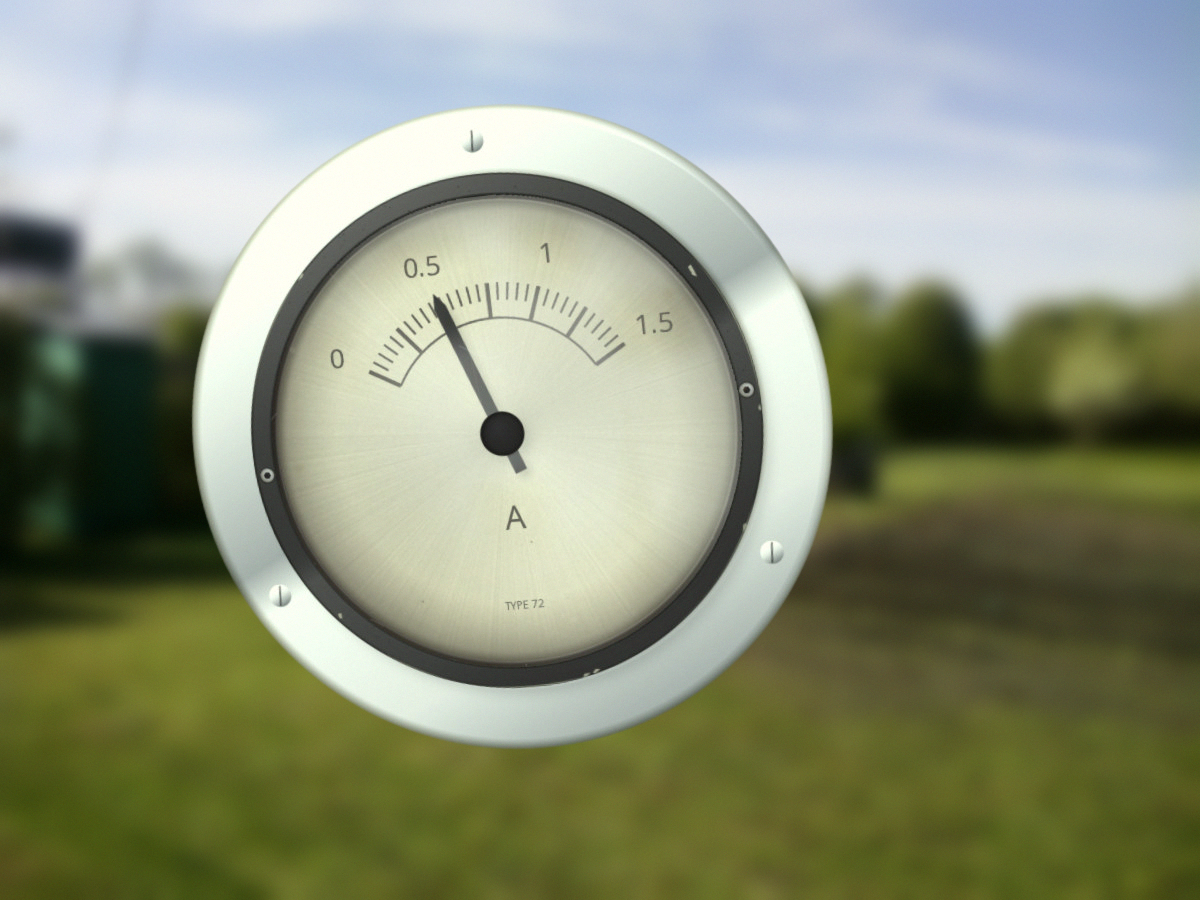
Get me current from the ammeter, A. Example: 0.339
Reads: 0.5
